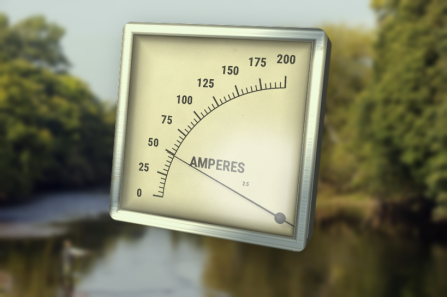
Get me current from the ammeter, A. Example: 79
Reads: 50
